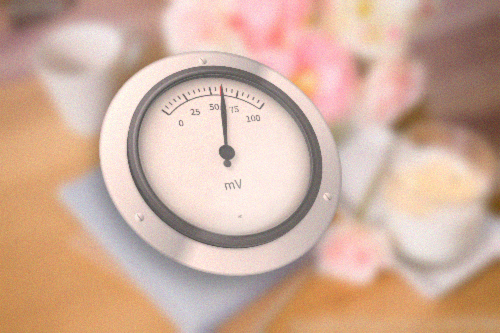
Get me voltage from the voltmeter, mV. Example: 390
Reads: 60
